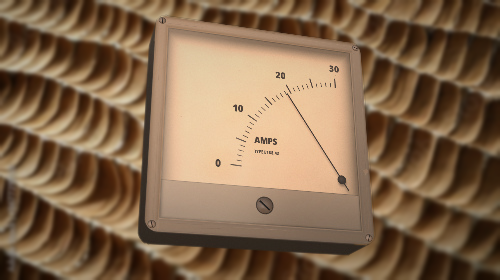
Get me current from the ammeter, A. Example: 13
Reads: 19
